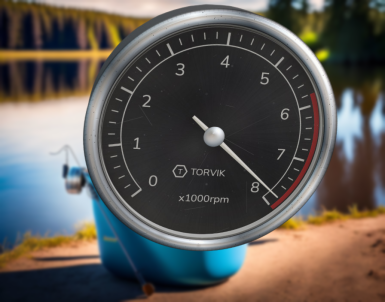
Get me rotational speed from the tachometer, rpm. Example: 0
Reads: 7800
